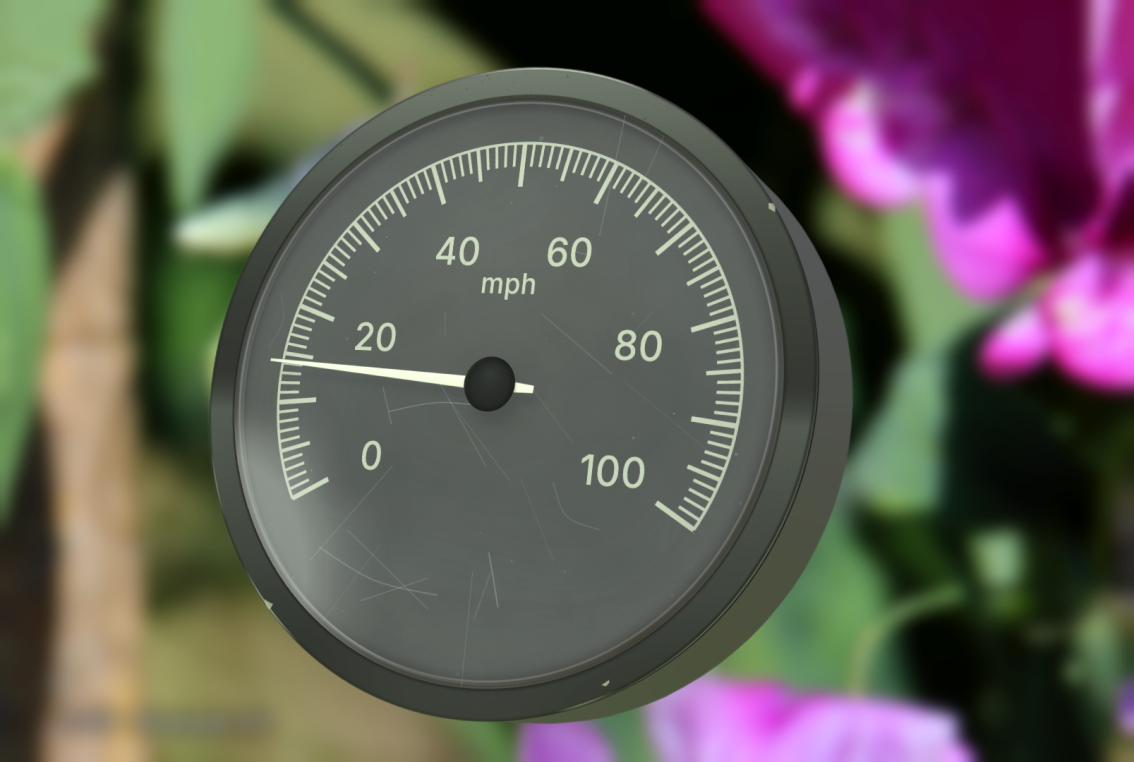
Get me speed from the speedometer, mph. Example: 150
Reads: 14
